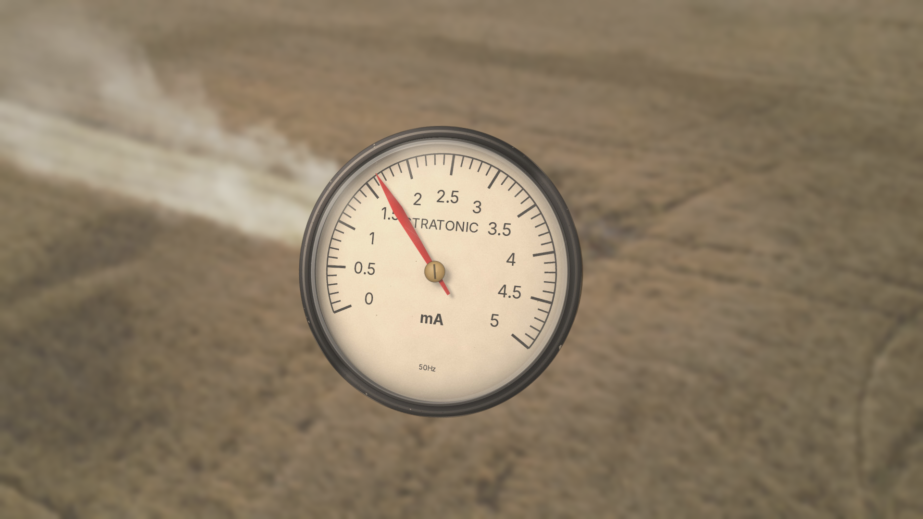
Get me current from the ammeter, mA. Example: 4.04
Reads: 1.65
